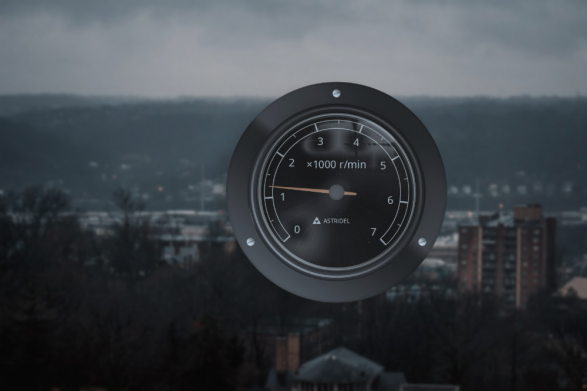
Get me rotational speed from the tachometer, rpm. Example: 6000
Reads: 1250
